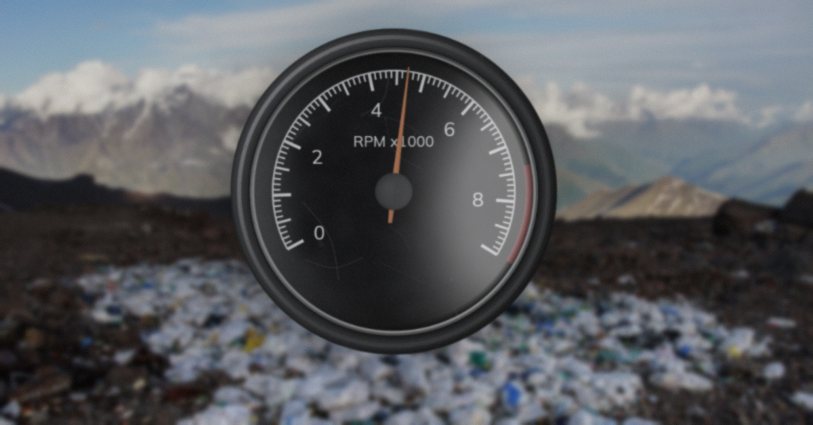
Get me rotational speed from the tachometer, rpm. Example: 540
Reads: 4700
